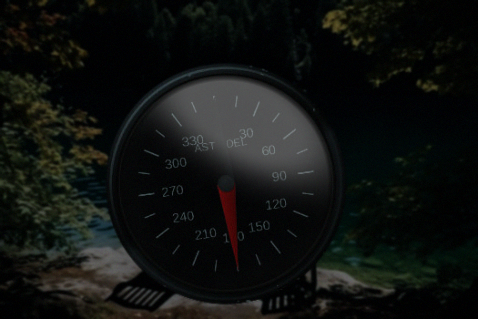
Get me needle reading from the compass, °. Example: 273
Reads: 180
